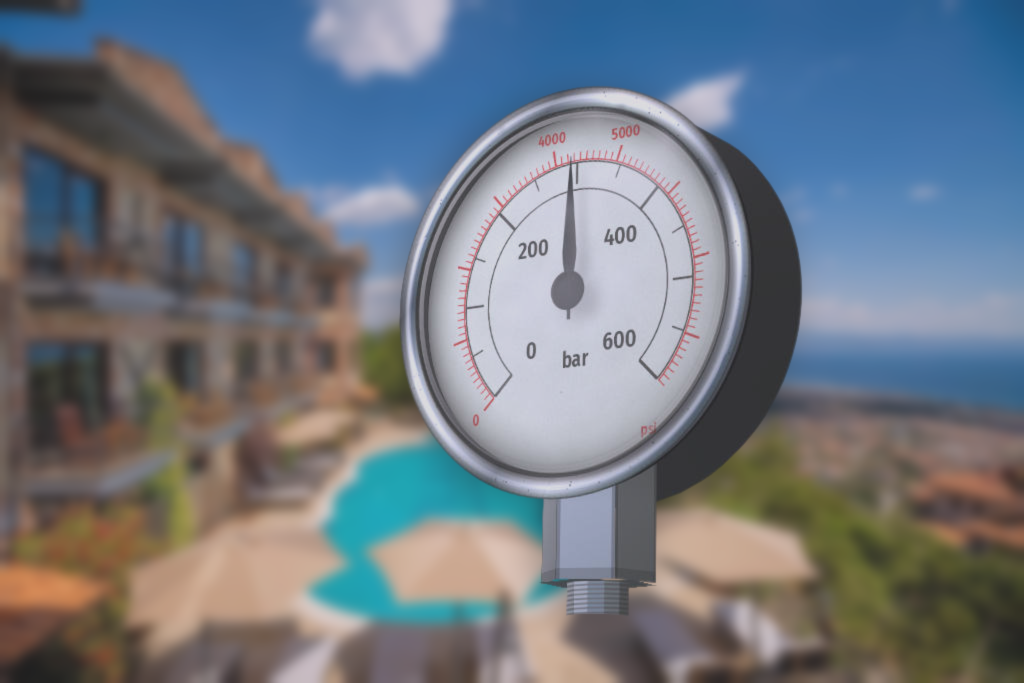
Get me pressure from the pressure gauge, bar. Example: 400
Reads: 300
